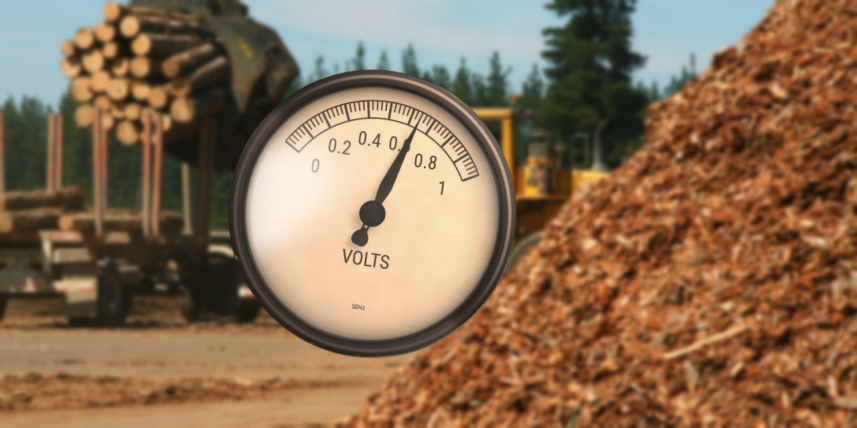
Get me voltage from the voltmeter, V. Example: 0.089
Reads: 0.64
